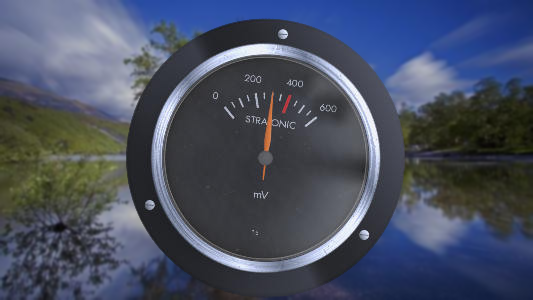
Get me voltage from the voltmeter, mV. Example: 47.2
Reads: 300
